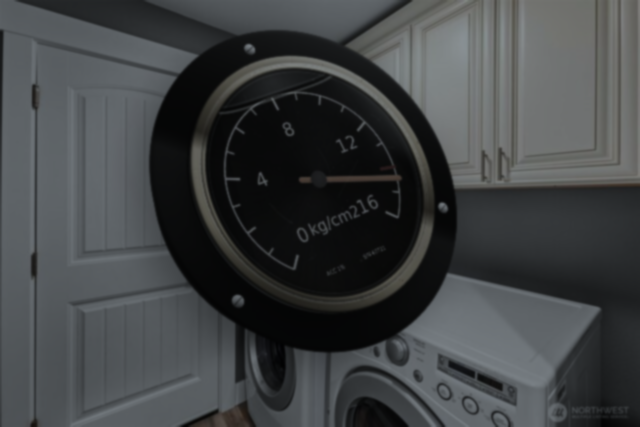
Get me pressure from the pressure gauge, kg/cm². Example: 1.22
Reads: 14.5
